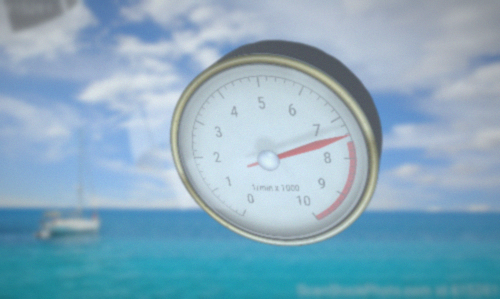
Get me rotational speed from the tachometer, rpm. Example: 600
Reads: 7400
